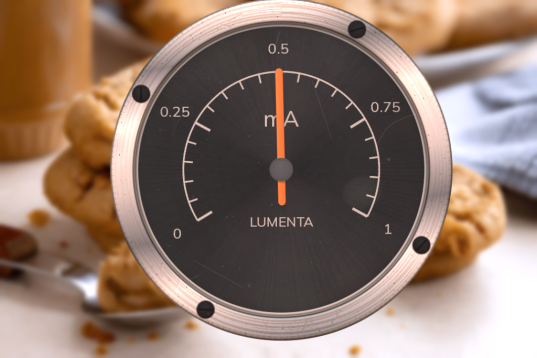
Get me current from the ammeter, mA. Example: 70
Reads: 0.5
